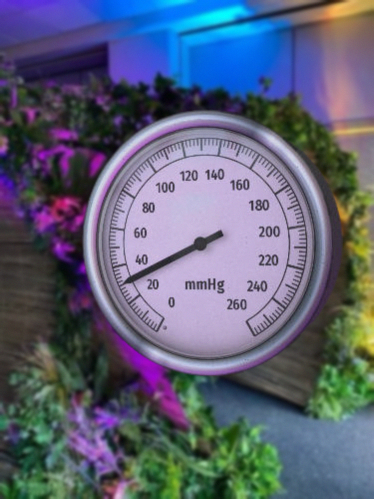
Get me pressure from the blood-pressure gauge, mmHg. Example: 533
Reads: 30
